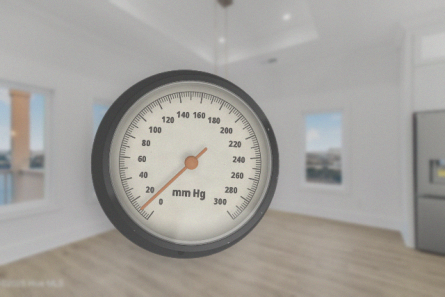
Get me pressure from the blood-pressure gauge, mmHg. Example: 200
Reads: 10
